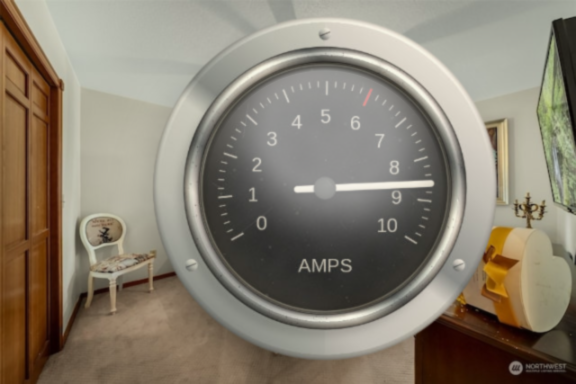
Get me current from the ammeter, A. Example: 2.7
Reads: 8.6
